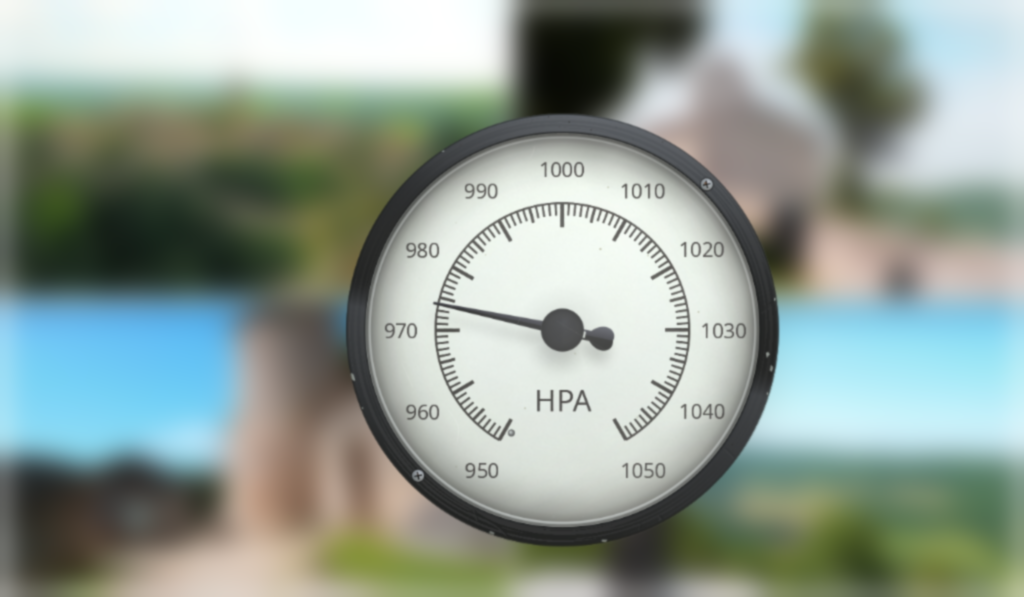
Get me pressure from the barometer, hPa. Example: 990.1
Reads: 974
